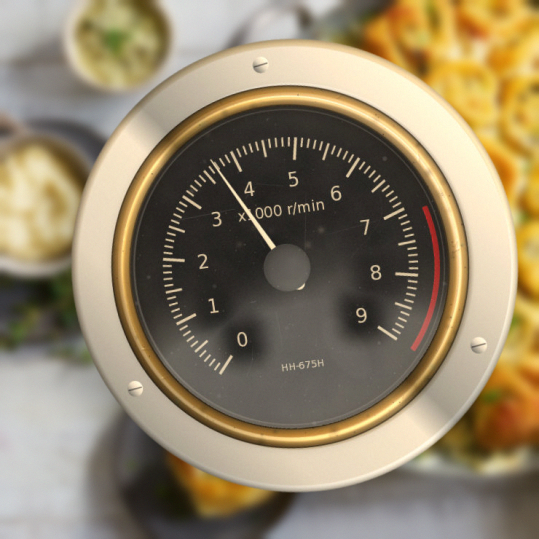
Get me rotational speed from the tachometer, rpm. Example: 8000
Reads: 3700
